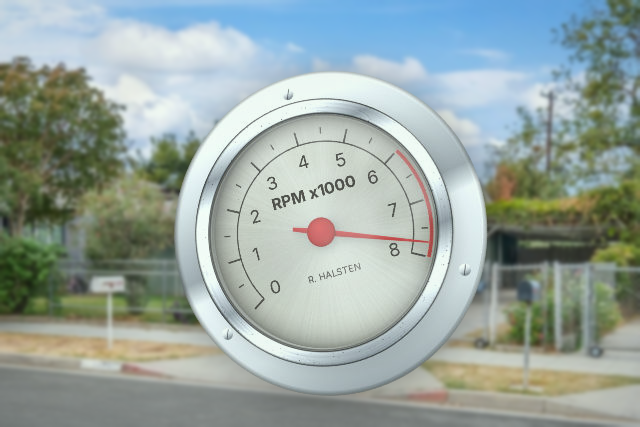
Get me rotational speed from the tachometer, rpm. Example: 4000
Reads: 7750
